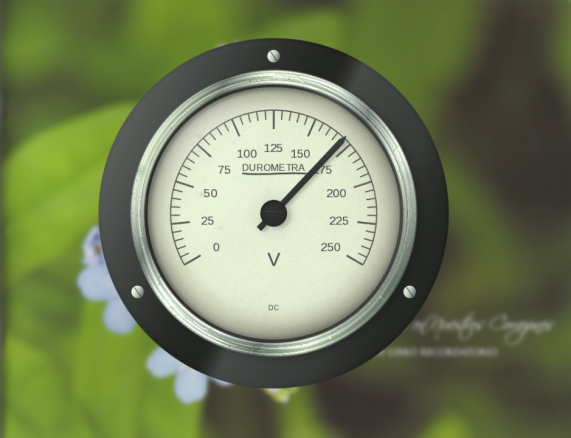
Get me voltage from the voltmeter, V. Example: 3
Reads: 170
